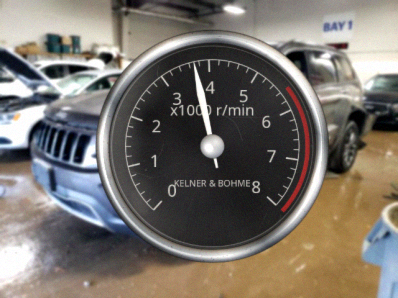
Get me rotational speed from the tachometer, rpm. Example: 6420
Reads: 3700
